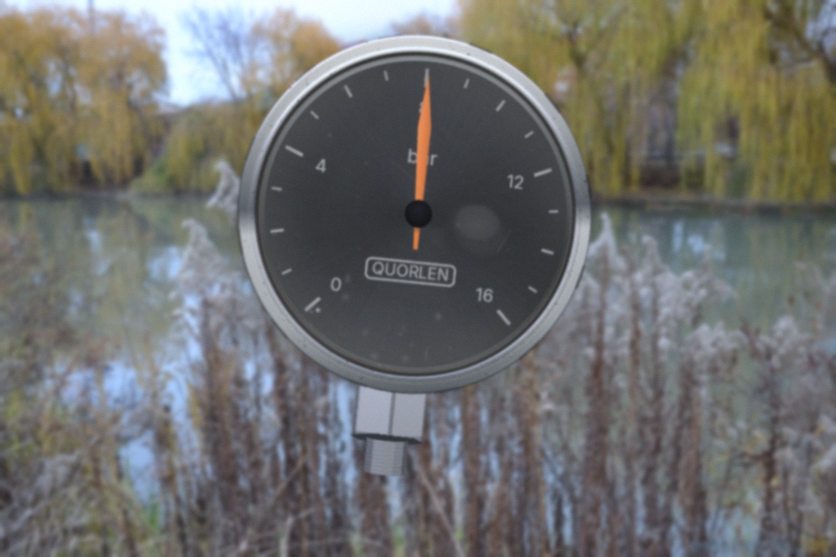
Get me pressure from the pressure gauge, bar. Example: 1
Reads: 8
